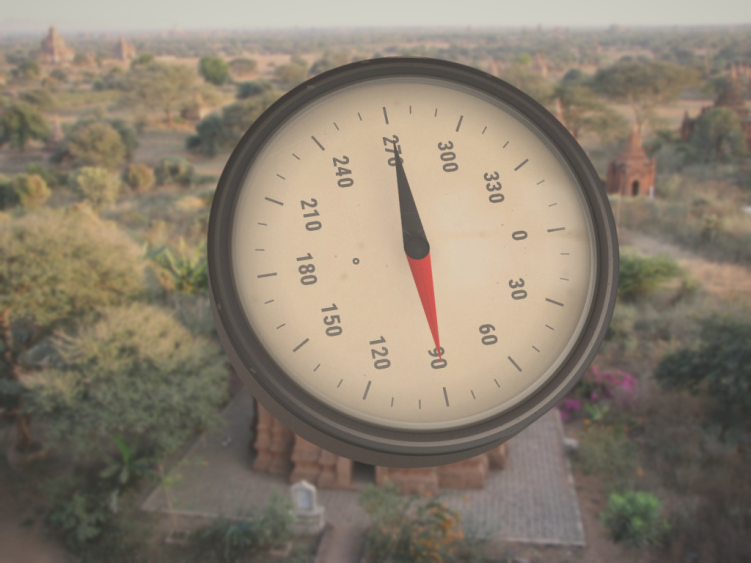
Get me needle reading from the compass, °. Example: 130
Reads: 90
